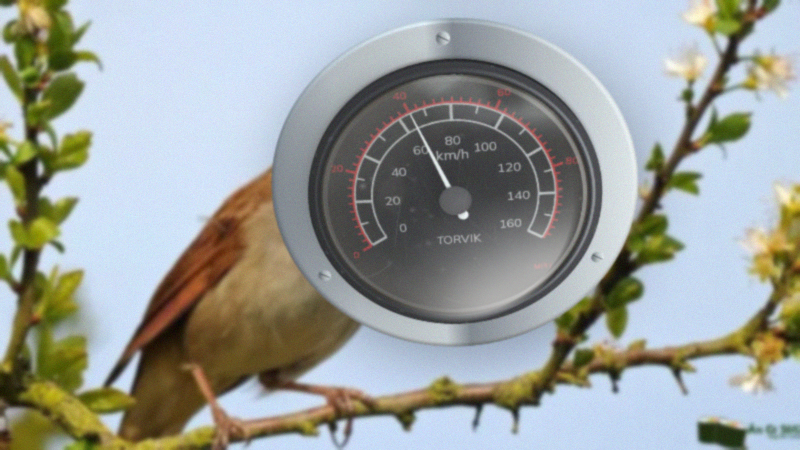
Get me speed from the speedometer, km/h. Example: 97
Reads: 65
